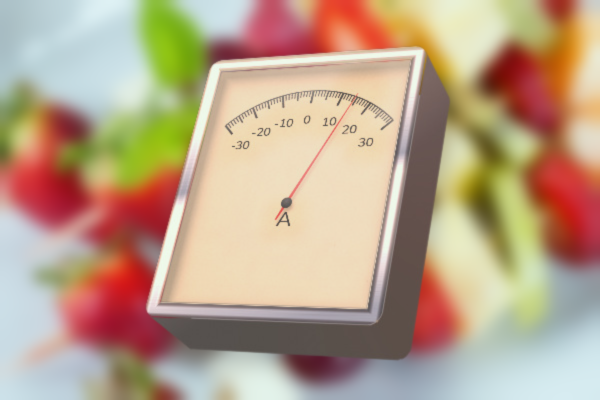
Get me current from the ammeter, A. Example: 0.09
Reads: 15
